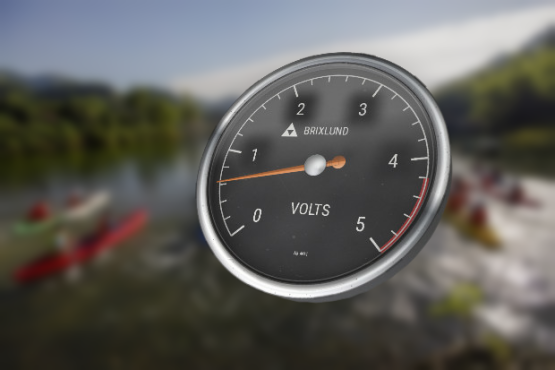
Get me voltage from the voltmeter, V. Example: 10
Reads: 0.6
